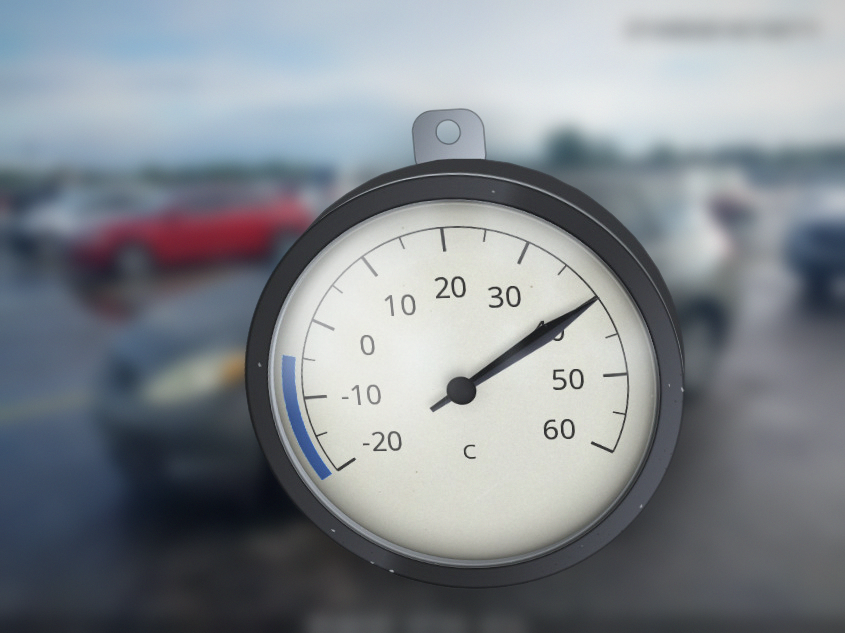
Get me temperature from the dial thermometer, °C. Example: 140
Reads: 40
